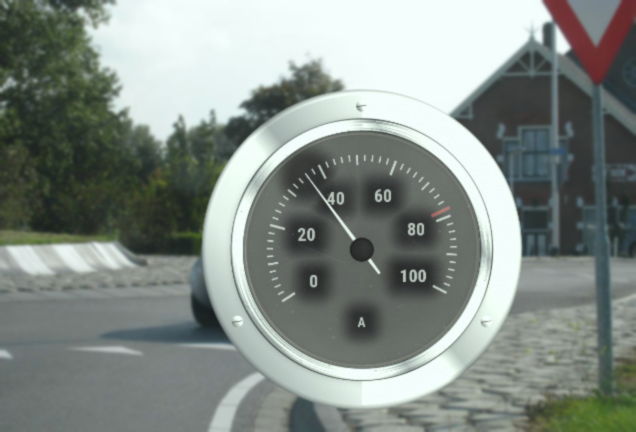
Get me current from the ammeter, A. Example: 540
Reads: 36
